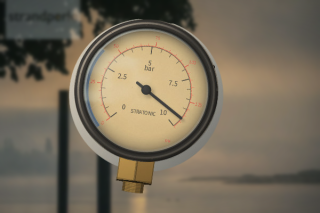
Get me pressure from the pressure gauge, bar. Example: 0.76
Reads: 9.5
